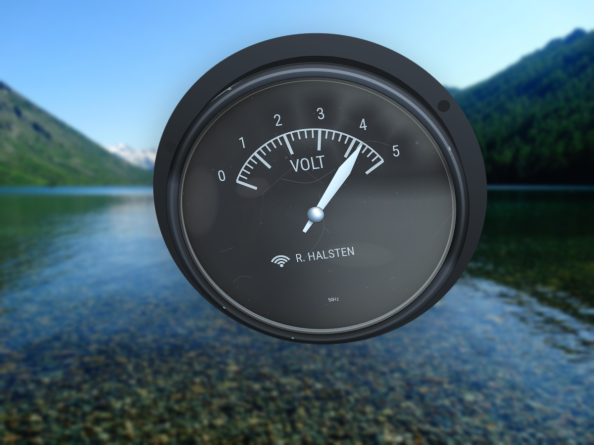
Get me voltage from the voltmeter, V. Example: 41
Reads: 4.2
